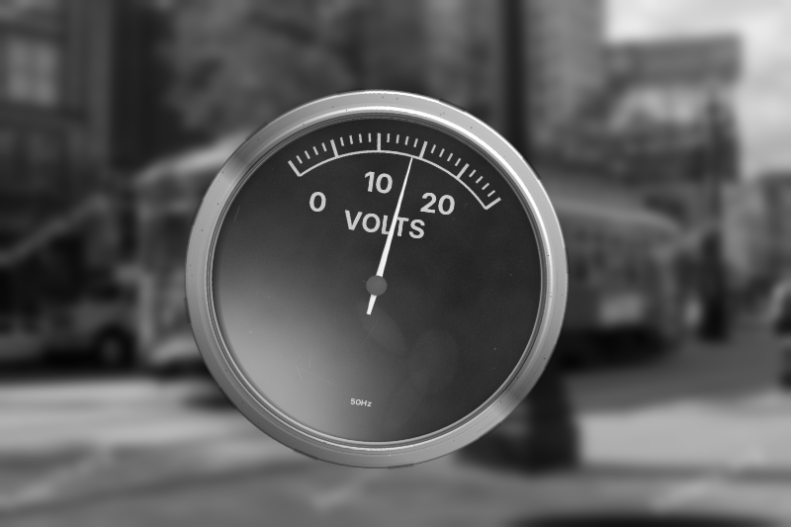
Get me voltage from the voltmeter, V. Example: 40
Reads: 14
